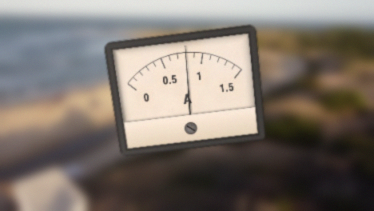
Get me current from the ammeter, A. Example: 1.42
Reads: 0.8
